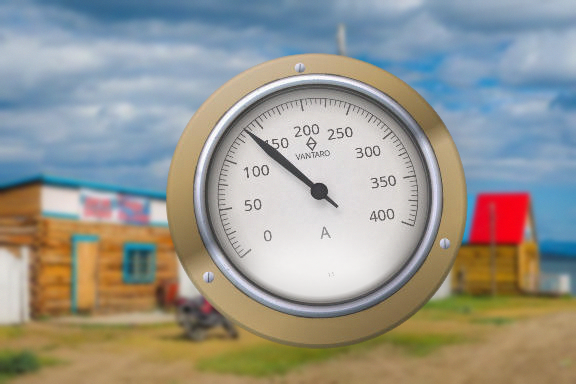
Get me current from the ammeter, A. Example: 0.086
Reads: 135
